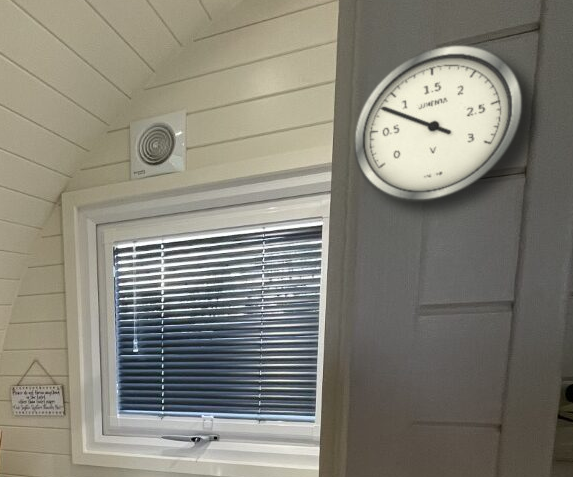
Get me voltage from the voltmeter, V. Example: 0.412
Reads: 0.8
